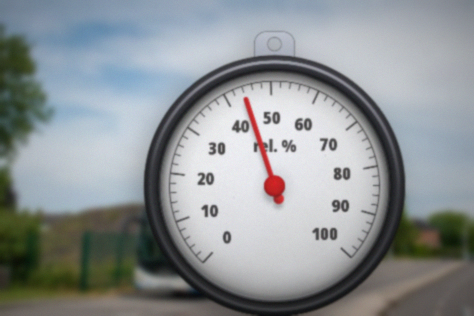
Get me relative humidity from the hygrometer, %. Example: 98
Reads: 44
